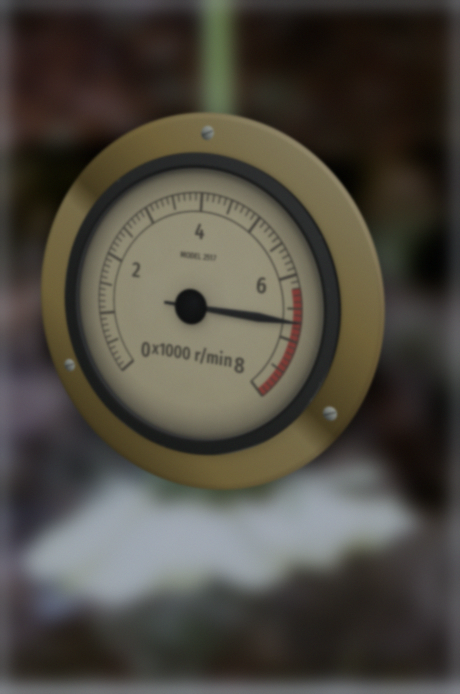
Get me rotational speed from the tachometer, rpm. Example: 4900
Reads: 6700
